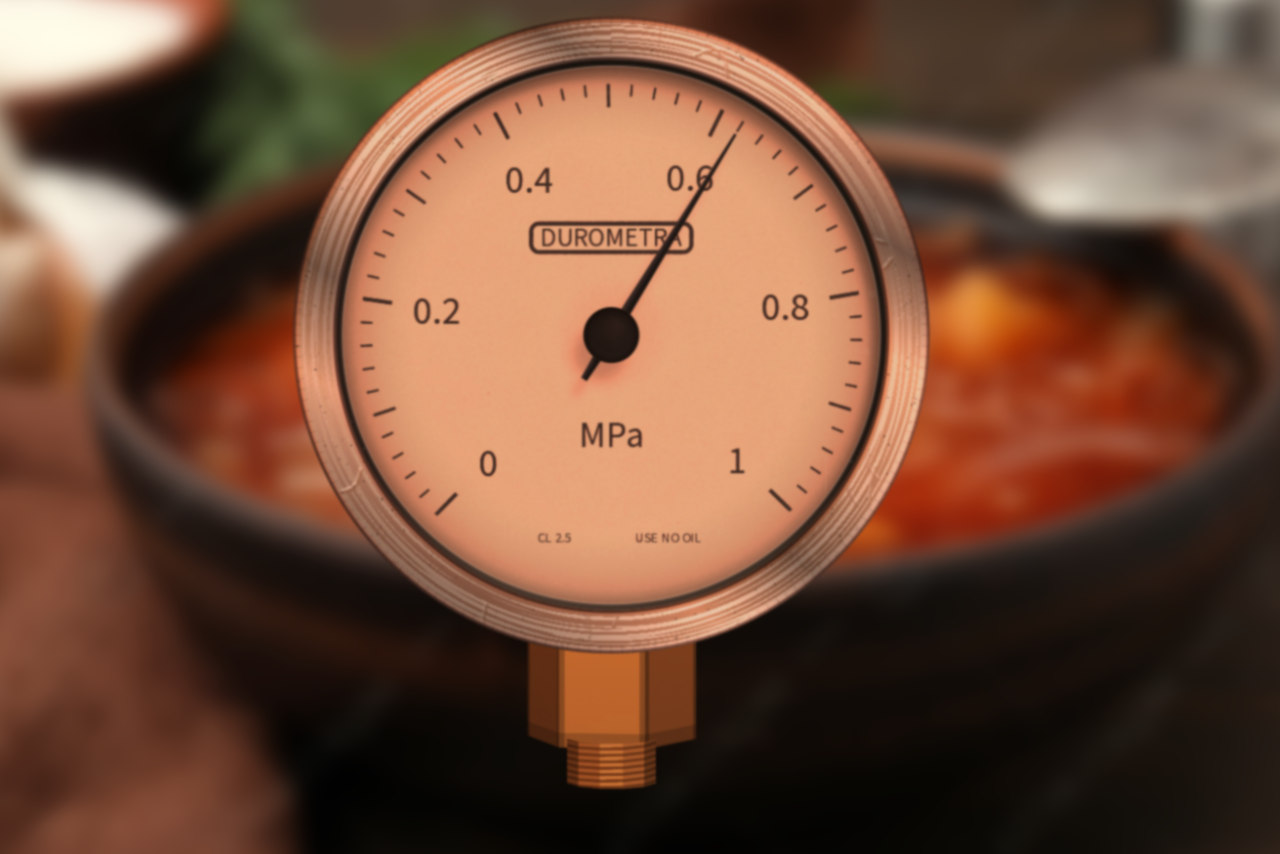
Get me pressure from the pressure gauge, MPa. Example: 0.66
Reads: 0.62
